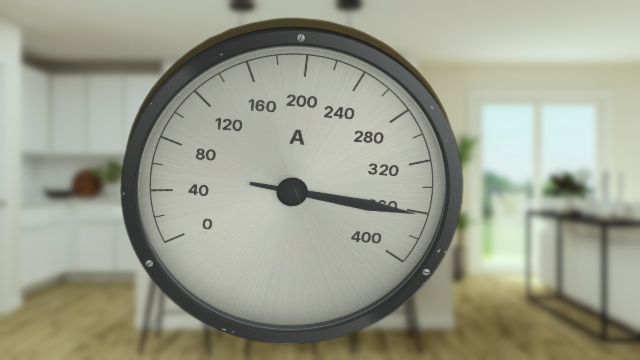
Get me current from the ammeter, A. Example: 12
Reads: 360
